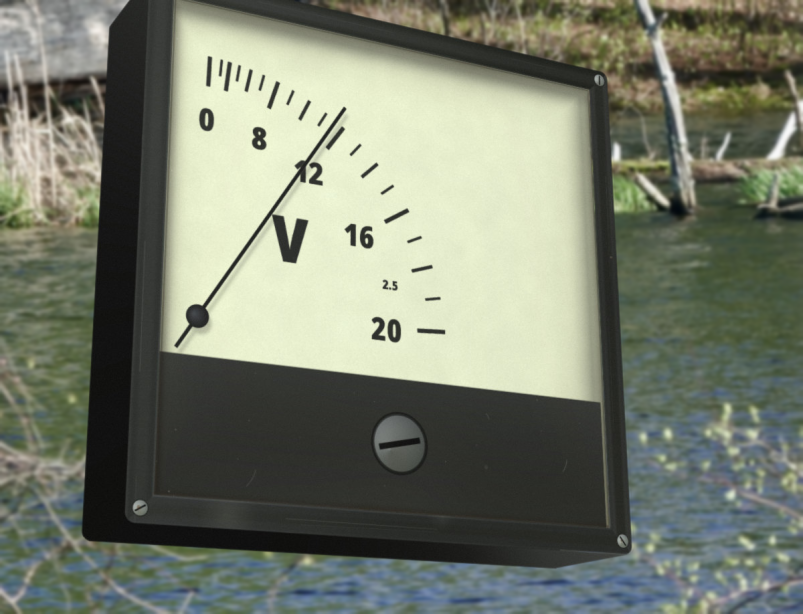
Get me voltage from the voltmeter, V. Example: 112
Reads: 11.5
